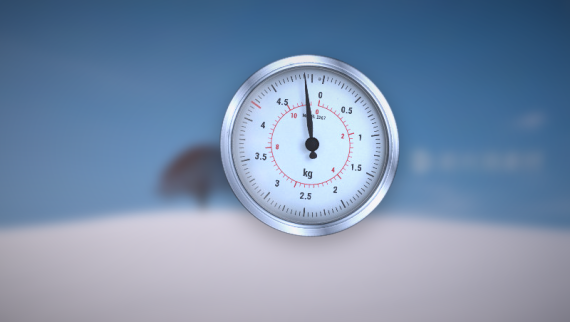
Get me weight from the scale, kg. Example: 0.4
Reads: 4.9
